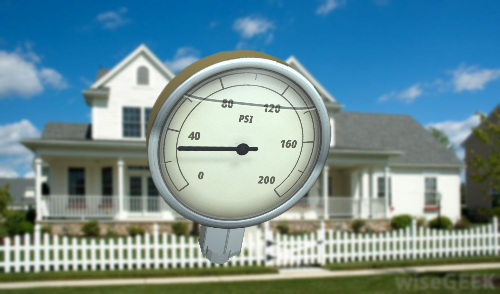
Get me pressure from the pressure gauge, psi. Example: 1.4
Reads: 30
